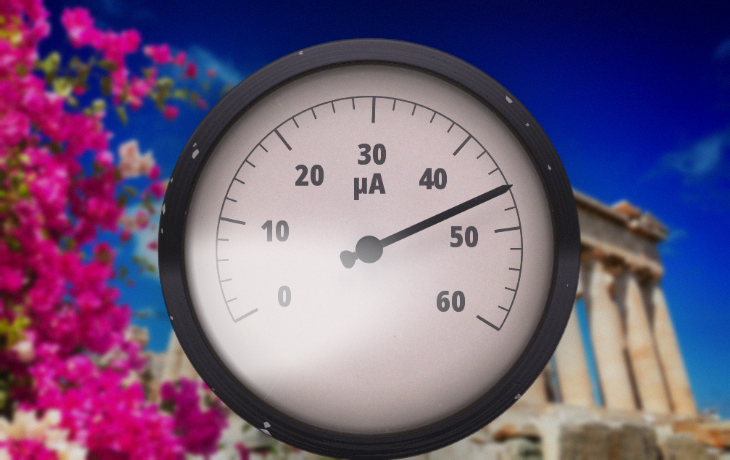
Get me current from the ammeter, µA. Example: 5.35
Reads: 46
